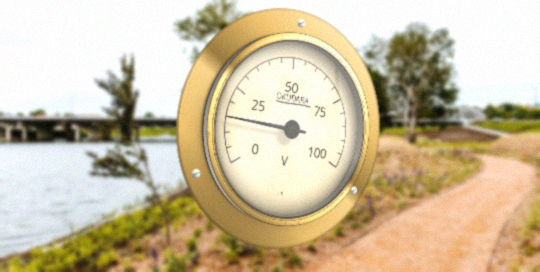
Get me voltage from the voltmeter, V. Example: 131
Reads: 15
